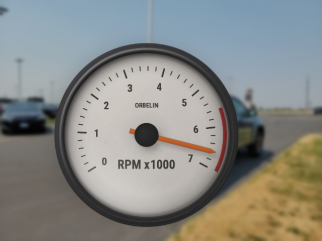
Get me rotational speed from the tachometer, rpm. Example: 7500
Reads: 6600
